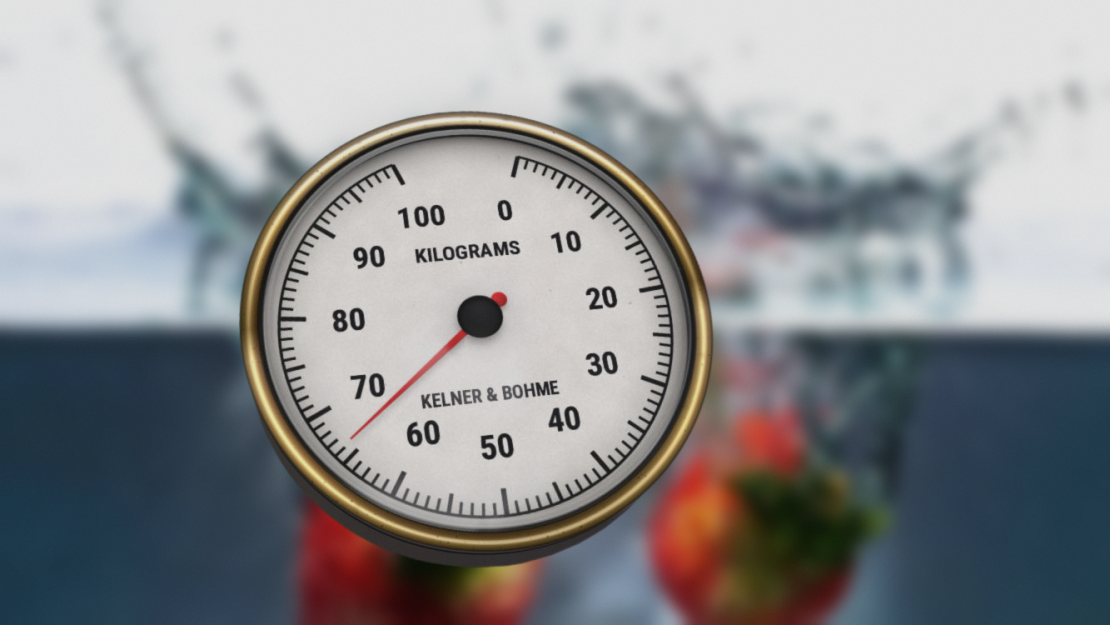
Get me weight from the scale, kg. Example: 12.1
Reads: 66
